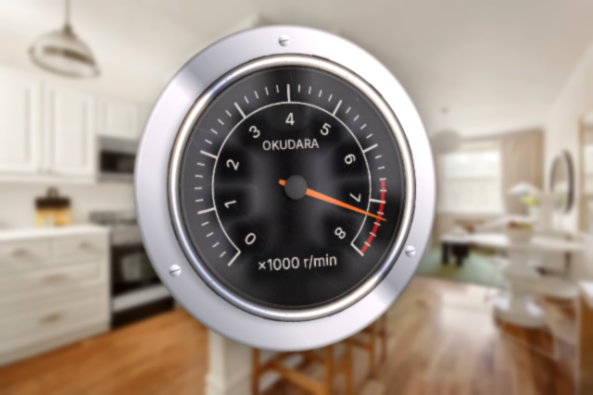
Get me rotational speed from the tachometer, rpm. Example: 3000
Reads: 7300
